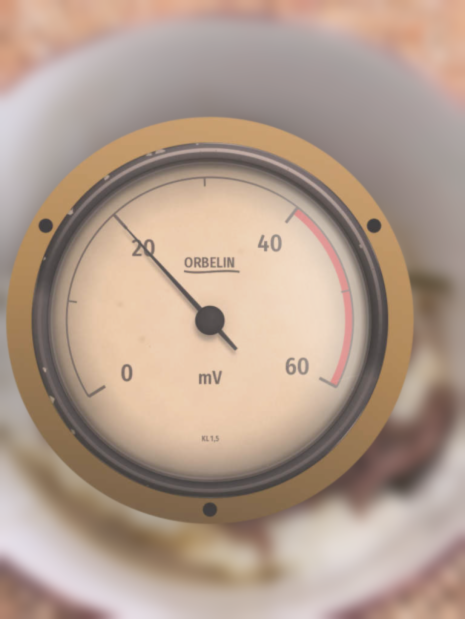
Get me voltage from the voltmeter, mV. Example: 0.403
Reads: 20
